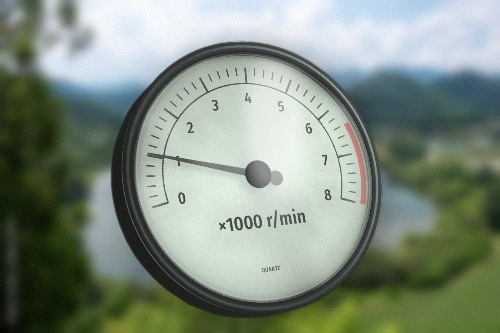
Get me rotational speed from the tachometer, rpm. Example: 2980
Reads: 1000
